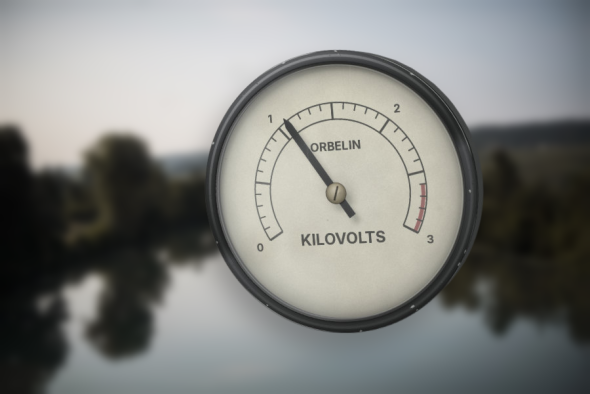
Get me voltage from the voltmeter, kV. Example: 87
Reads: 1.1
